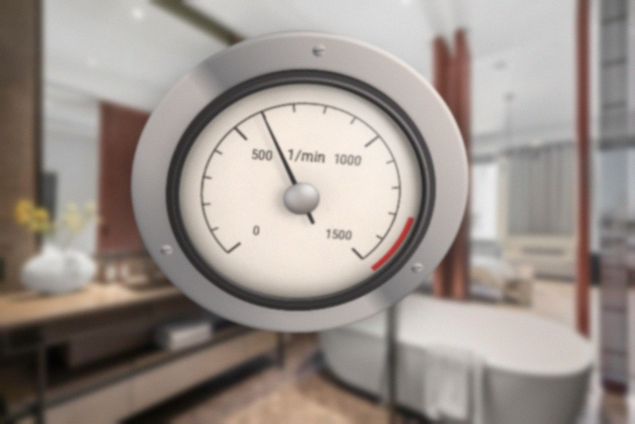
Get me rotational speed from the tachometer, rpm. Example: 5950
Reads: 600
